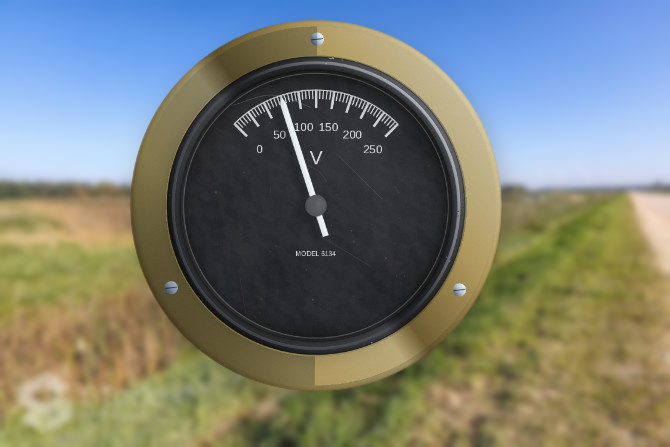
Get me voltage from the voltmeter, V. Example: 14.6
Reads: 75
